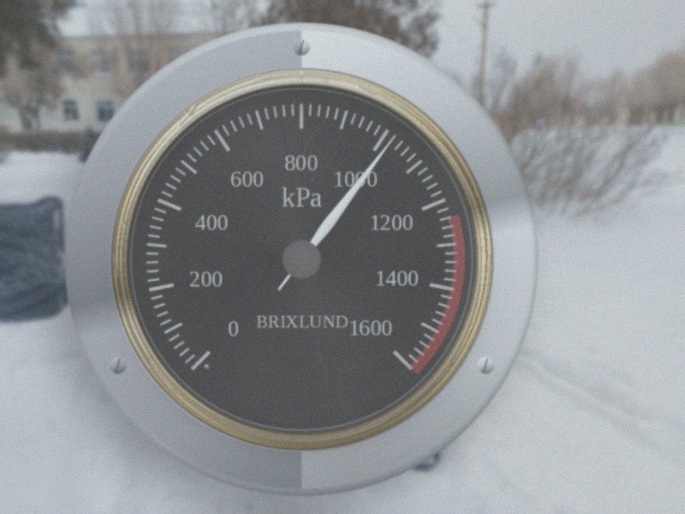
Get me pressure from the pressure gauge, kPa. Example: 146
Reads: 1020
